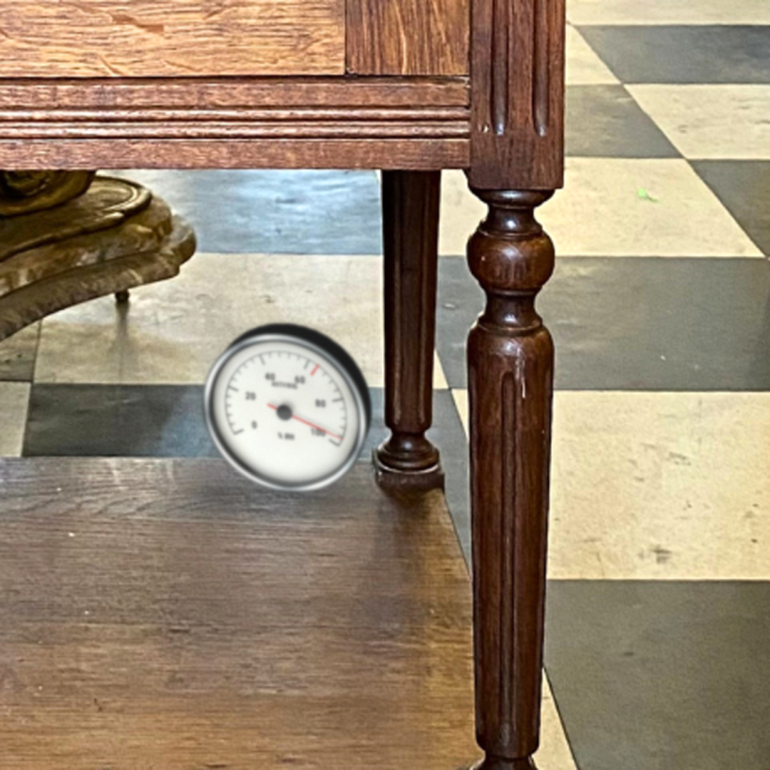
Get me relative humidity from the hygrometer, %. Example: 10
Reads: 96
